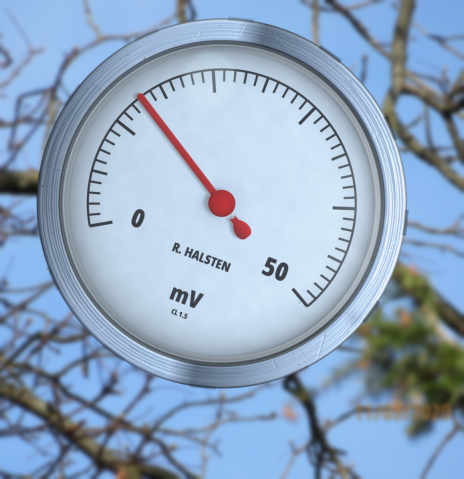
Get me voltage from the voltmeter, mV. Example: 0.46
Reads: 13
